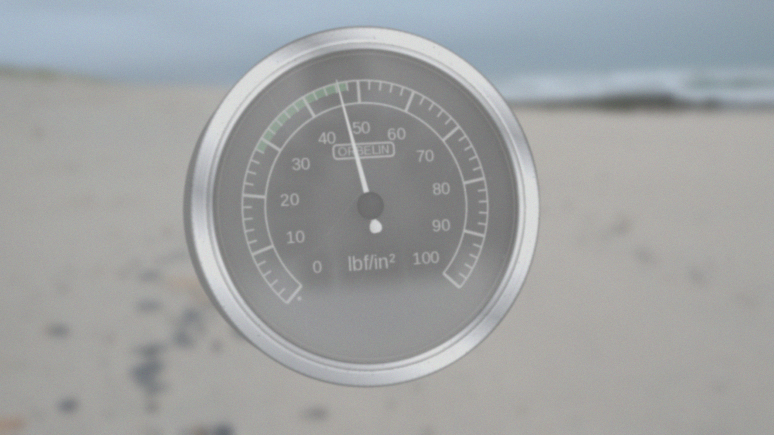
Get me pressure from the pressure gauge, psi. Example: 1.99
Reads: 46
